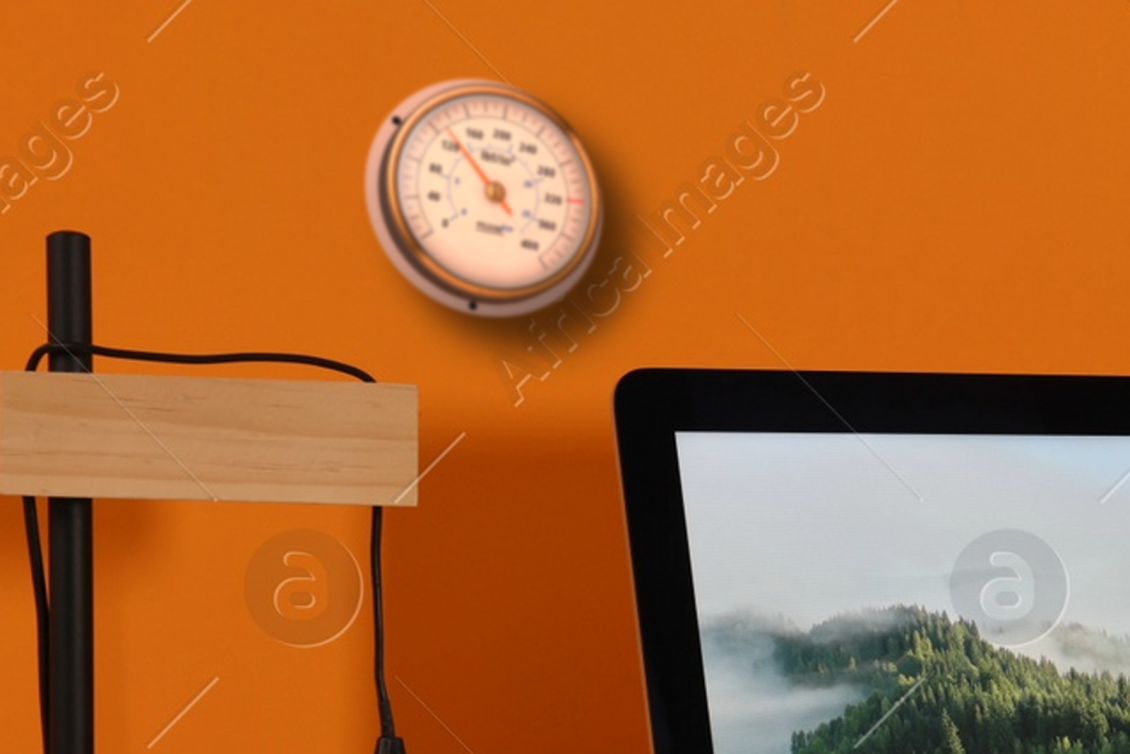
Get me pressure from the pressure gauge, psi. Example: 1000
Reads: 130
